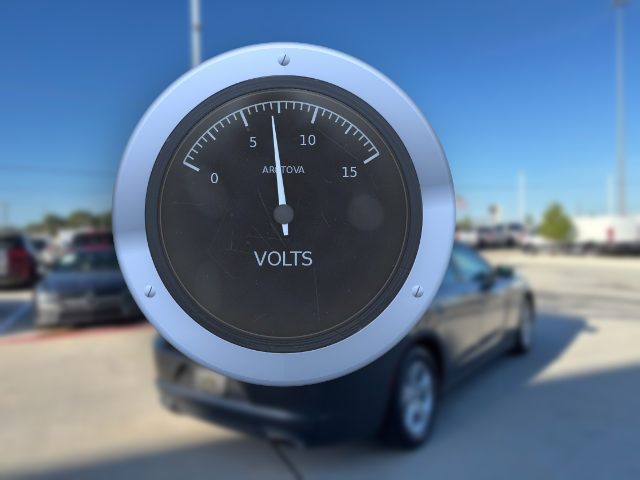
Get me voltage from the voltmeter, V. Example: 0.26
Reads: 7
